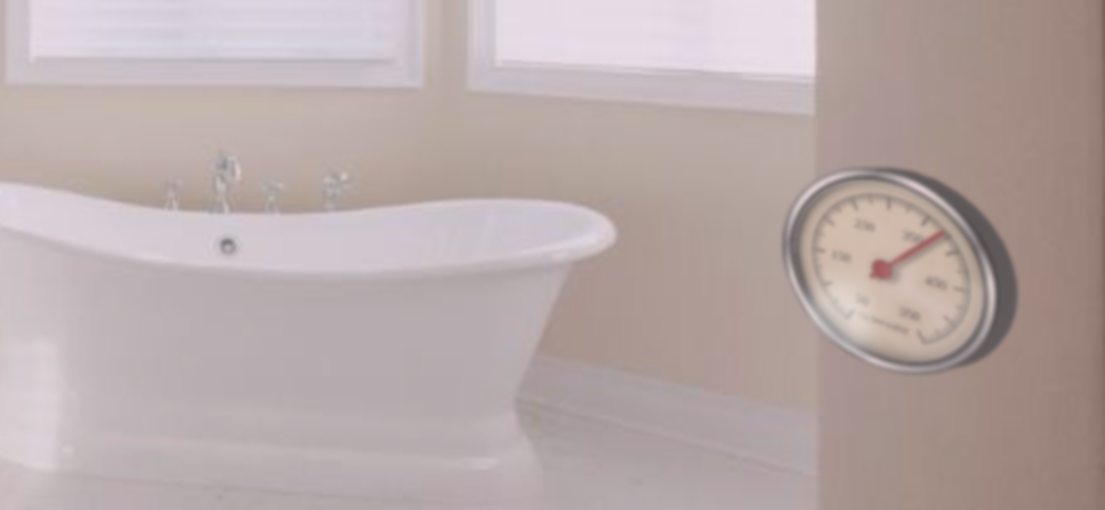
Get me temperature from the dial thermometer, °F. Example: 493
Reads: 375
